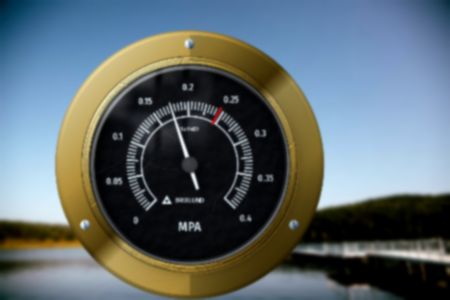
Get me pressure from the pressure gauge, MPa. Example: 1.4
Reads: 0.175
